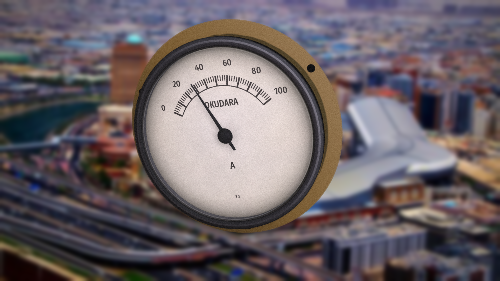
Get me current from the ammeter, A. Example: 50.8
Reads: 30
